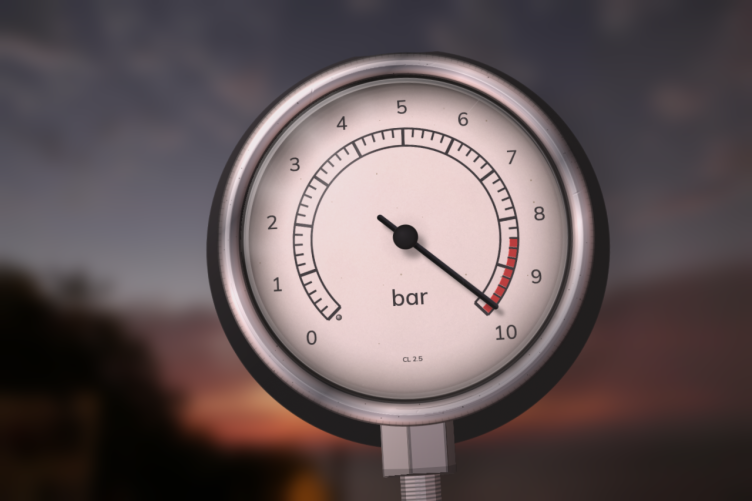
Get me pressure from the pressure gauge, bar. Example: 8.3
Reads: 9.8
